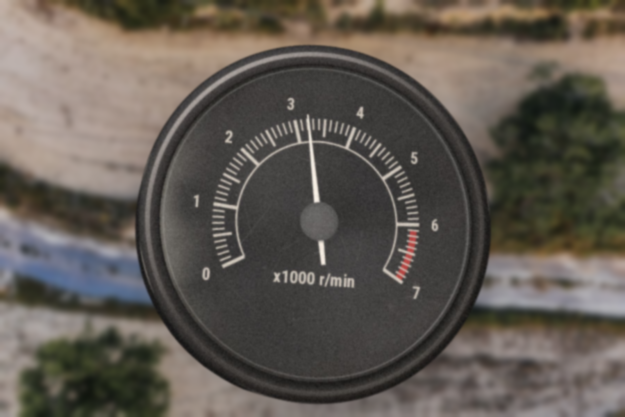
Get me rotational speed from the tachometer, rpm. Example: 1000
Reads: 3200
